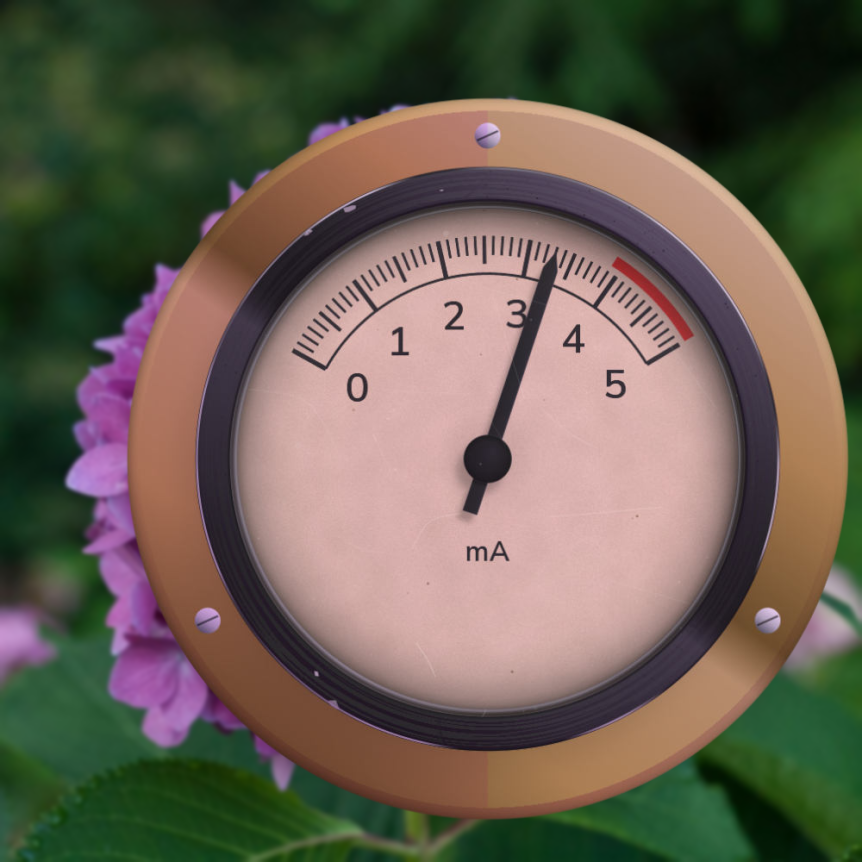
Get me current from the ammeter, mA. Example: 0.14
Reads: 3.3
